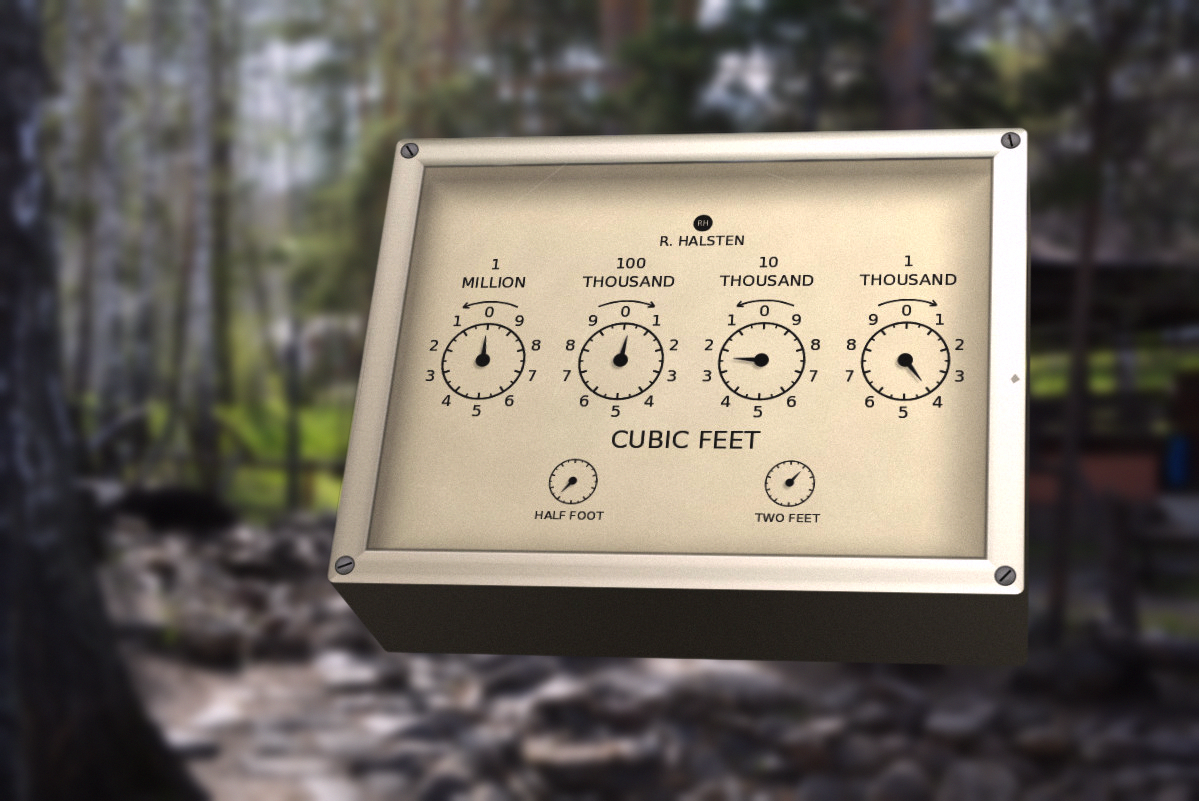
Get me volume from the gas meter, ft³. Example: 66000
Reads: 2400
